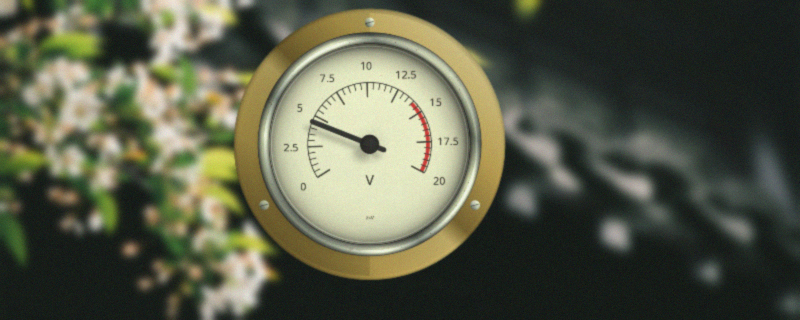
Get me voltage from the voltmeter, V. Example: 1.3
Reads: 4.5
